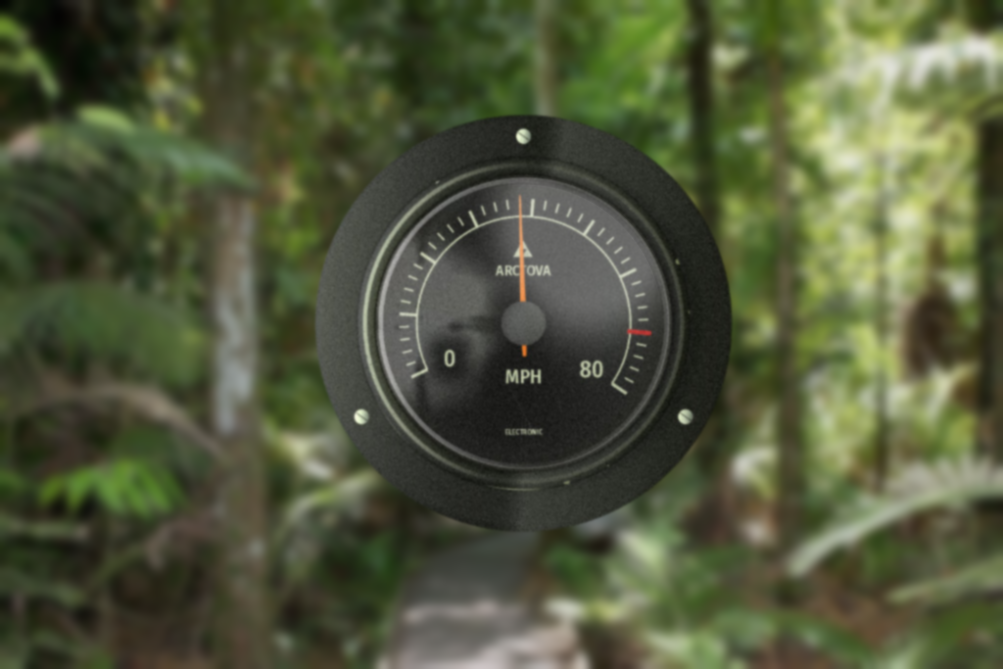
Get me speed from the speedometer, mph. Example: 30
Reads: 38
